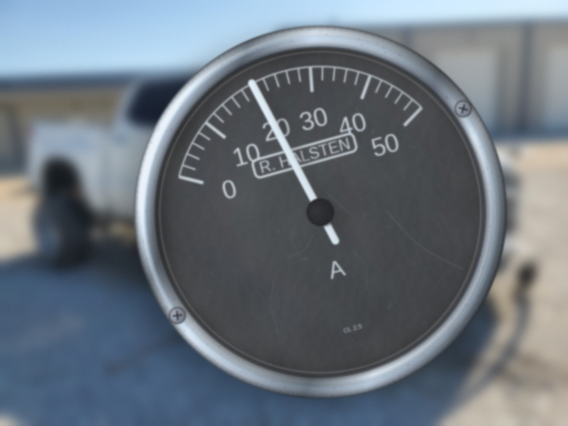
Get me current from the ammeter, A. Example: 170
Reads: 20
